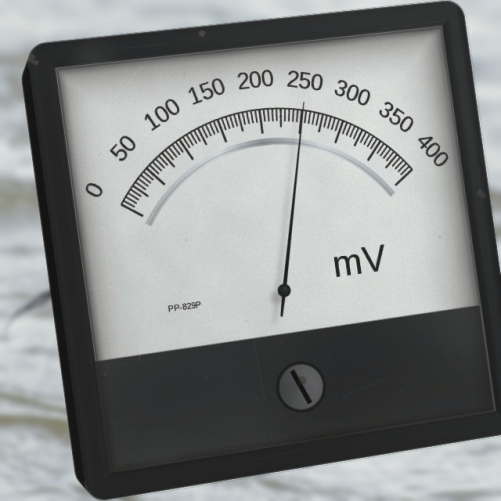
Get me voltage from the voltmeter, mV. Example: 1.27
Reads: 250
